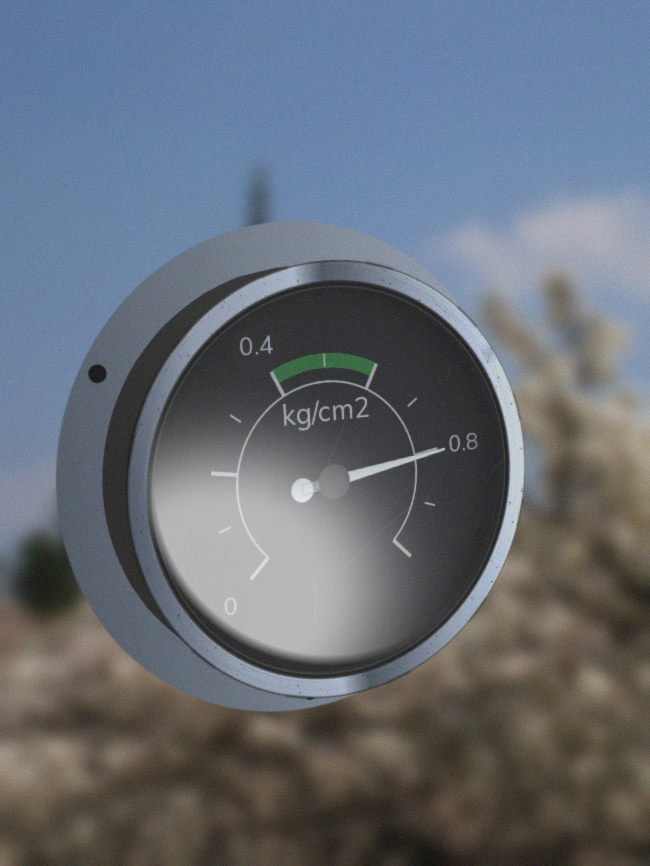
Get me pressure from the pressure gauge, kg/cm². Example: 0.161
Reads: 0.8
